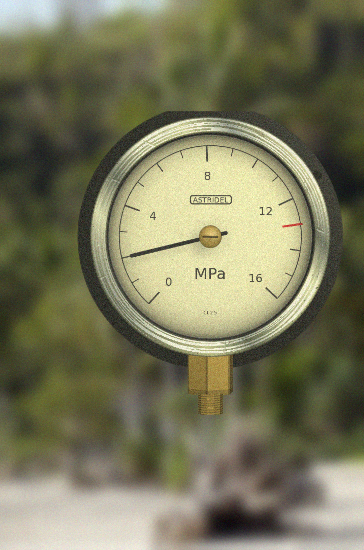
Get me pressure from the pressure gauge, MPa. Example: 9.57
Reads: 2
